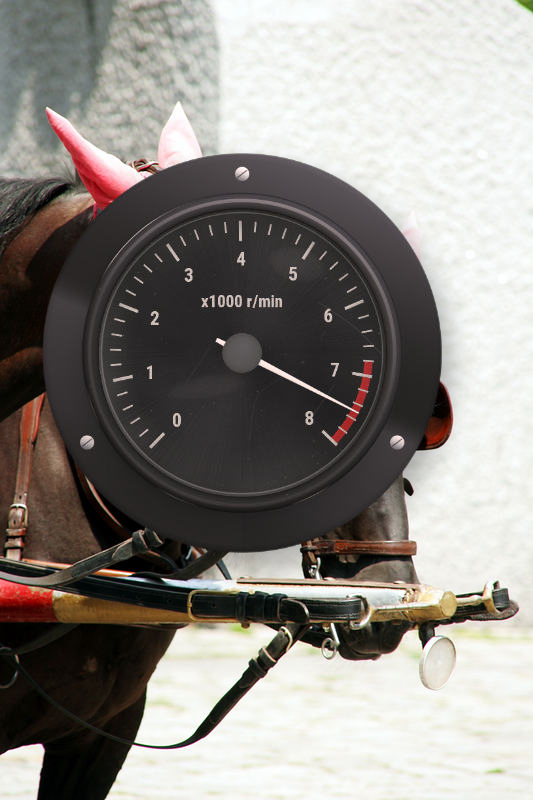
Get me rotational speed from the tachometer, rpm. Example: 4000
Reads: 7500
